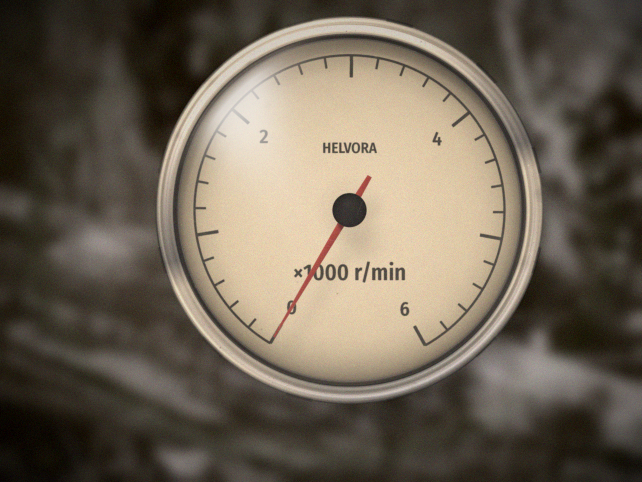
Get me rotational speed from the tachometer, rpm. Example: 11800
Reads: 0
